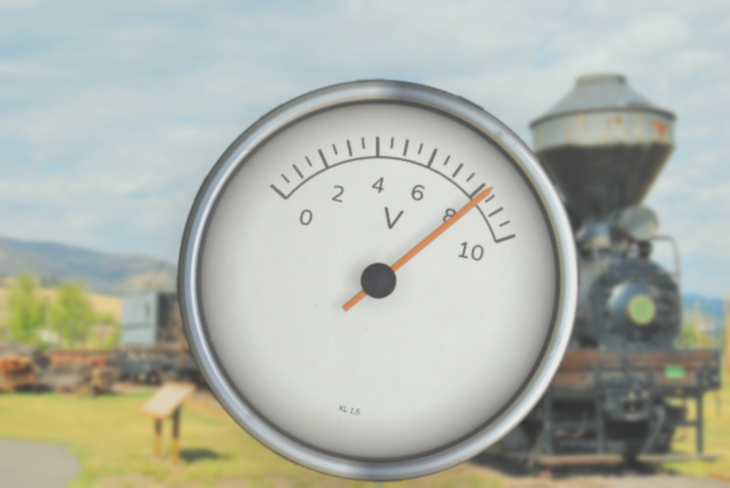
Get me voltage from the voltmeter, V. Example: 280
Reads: 8.25
